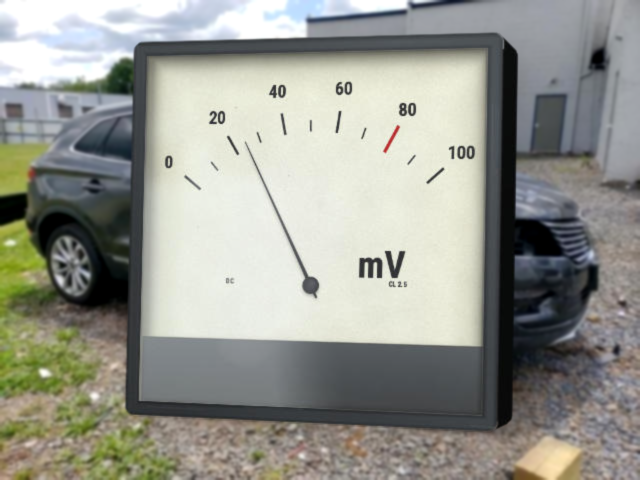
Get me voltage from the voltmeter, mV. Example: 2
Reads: 25
